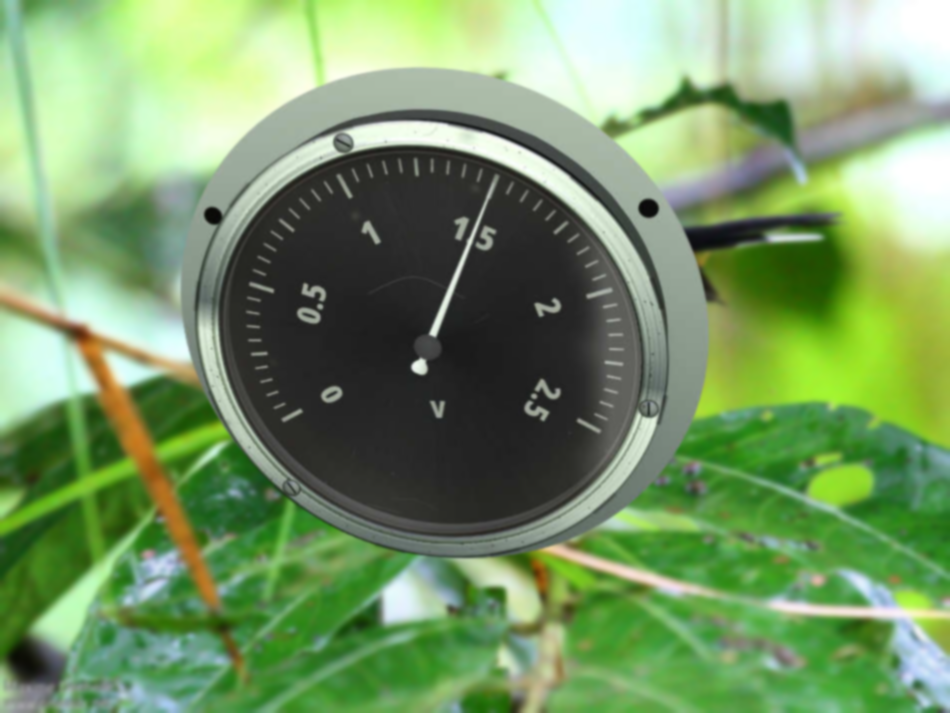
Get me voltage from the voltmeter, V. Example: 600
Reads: 1.5
